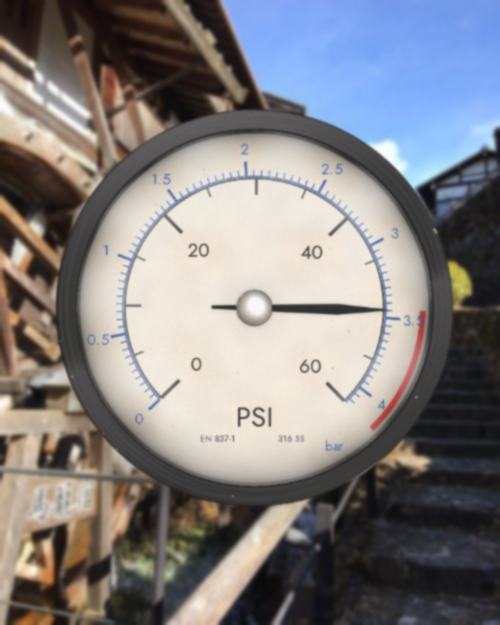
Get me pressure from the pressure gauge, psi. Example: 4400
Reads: 50
